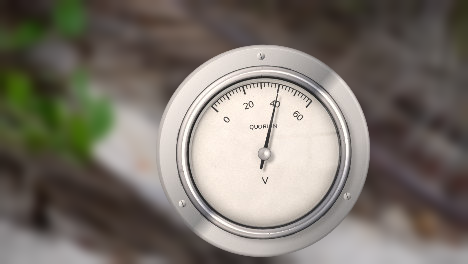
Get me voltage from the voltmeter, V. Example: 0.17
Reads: 40
